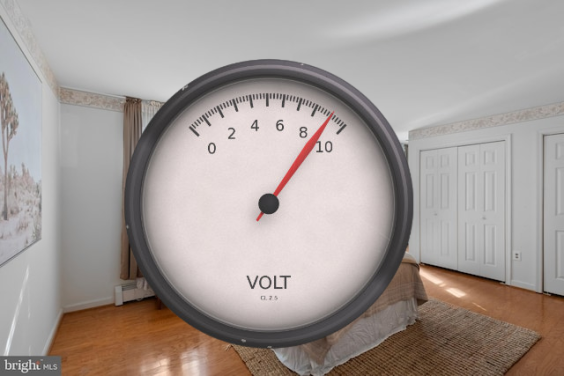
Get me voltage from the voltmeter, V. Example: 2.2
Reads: 9
